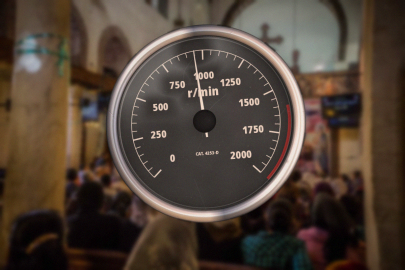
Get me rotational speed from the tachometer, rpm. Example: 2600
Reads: 950
